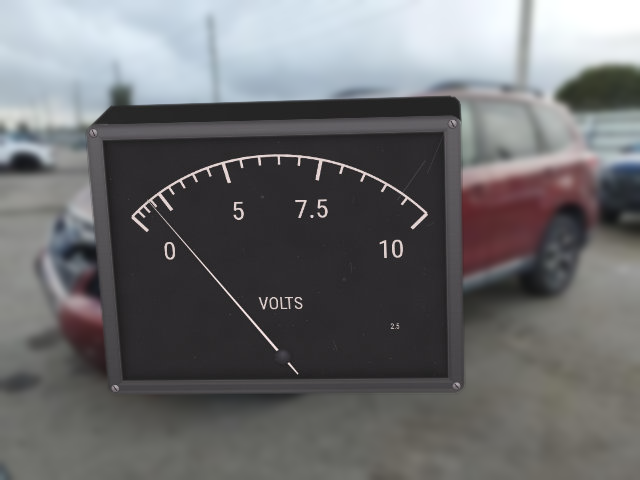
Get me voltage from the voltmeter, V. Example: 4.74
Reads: 2
